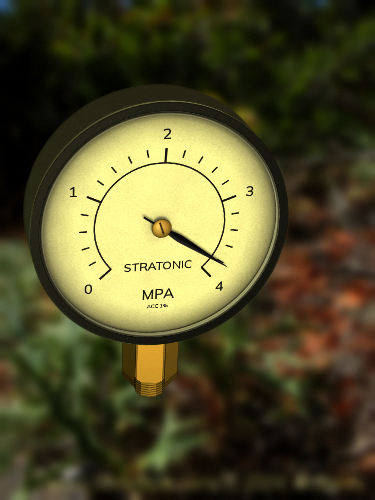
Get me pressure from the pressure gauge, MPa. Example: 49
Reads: 3.8
